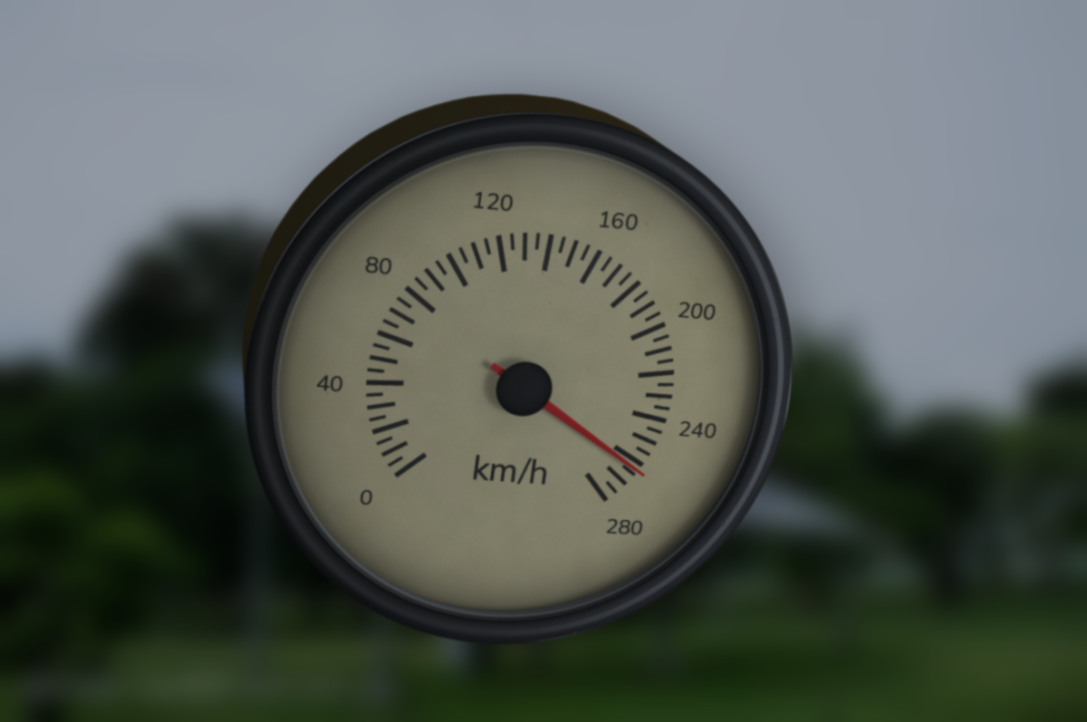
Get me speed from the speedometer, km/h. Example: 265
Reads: 262.5
